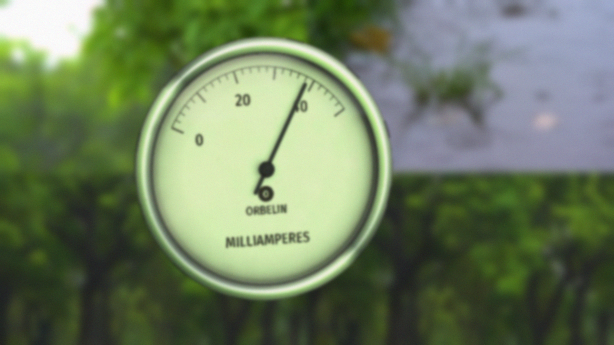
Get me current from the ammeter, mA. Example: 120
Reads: 38
